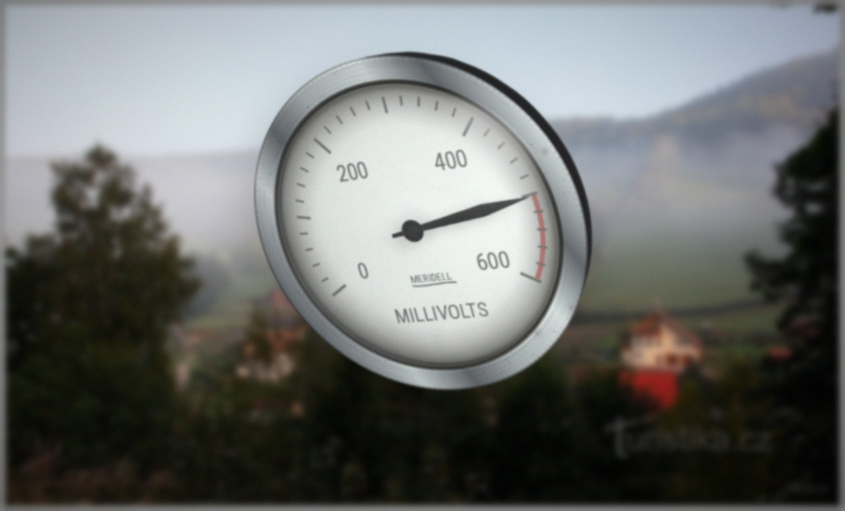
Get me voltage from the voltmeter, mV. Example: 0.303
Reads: 500
